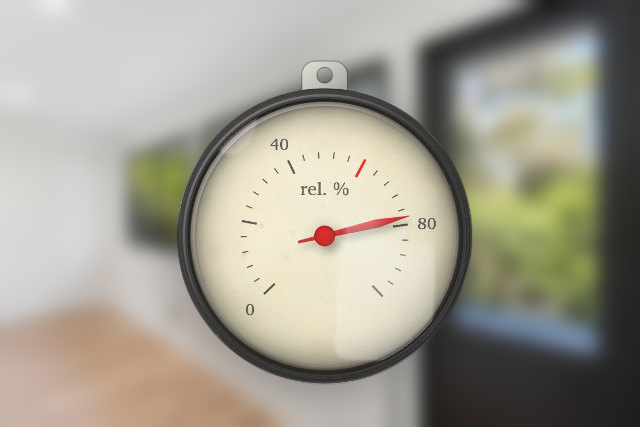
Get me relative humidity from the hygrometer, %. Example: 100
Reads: 78
